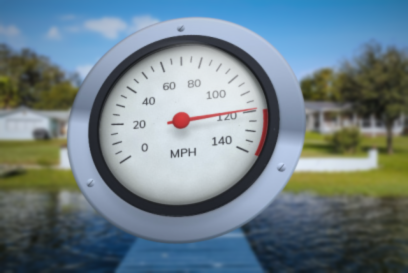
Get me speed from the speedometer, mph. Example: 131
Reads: 120
